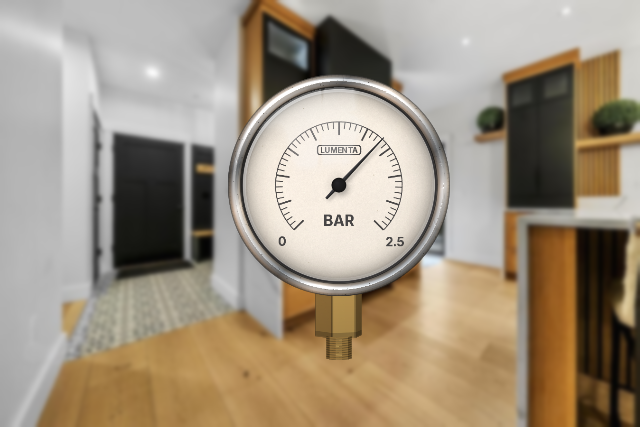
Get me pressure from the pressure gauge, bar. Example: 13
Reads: 1.65
